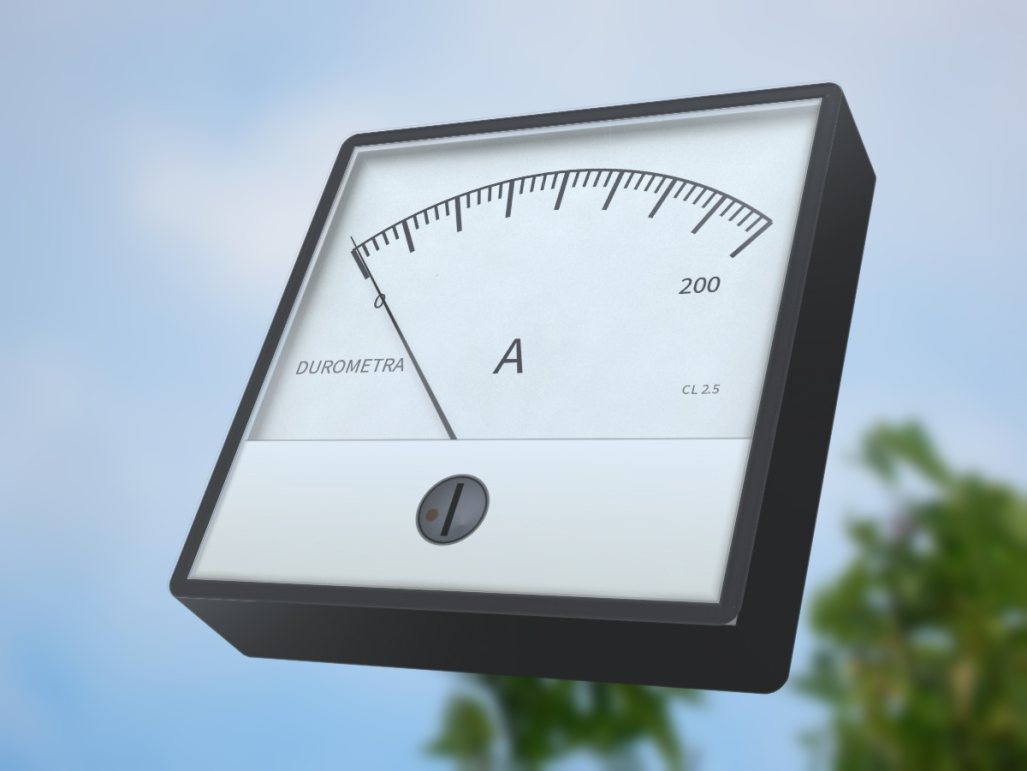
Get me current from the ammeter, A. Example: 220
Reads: 2.5
